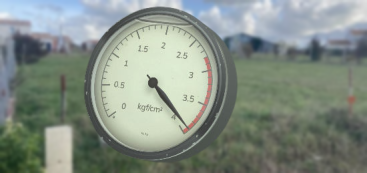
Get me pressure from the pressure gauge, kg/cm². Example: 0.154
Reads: 3.9
